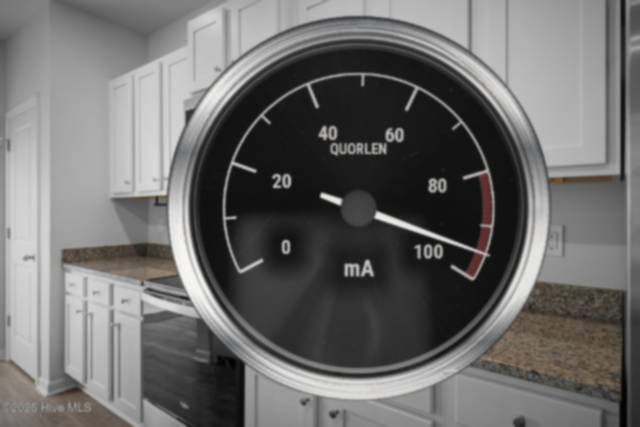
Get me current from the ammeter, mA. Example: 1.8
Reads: 95
